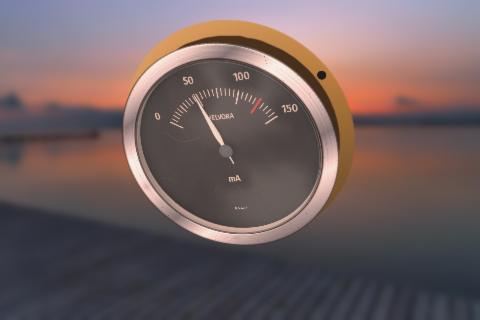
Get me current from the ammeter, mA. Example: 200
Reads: 50
